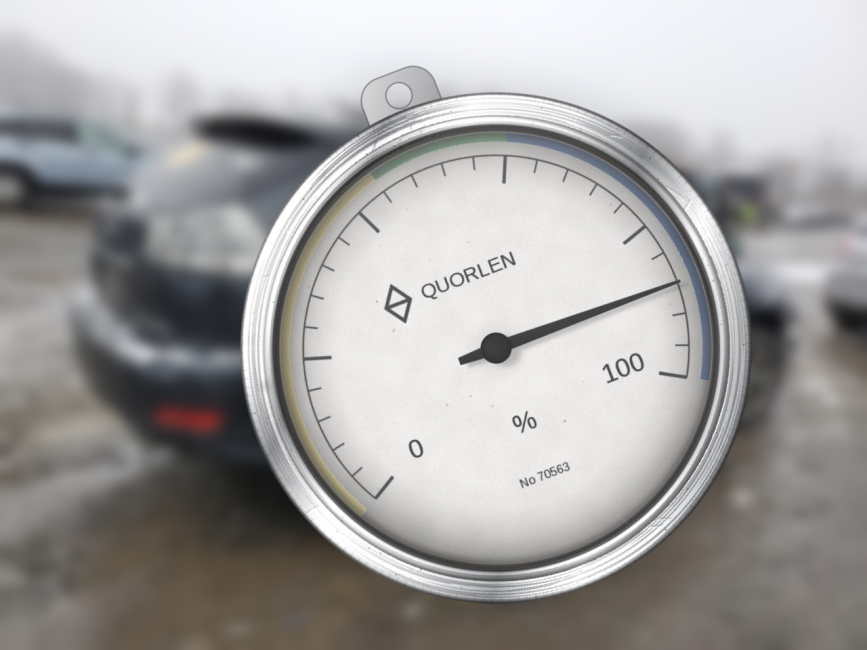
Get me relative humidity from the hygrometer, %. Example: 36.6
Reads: 88
